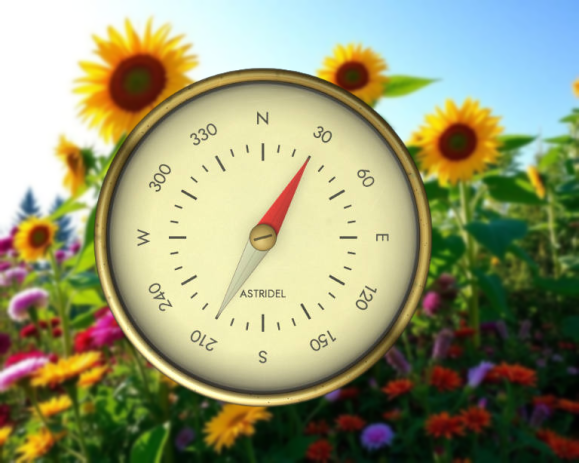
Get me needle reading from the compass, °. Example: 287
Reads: 30
